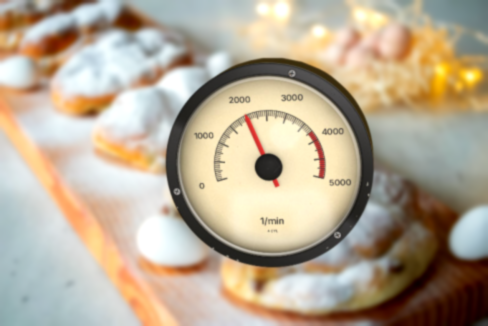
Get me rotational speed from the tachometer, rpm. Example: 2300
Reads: 2000
